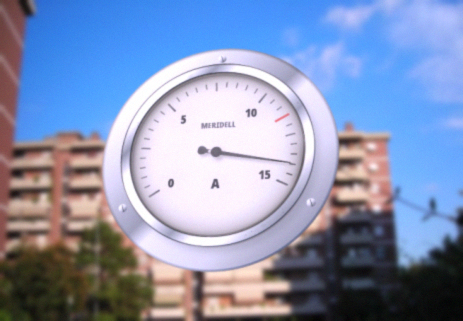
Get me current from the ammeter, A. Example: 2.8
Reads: 14
